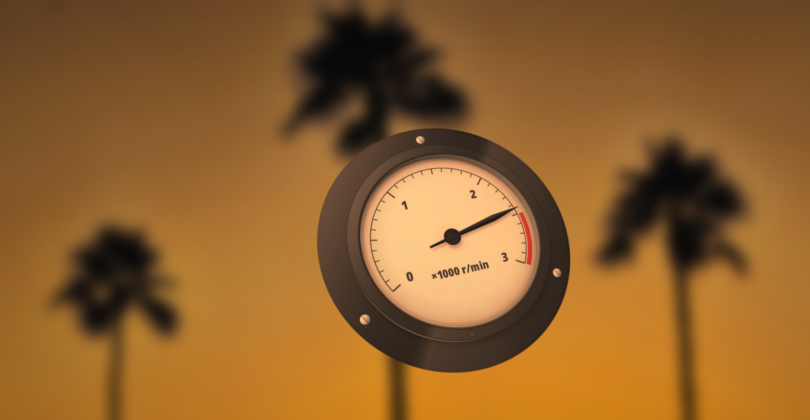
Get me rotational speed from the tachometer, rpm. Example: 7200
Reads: 2450
